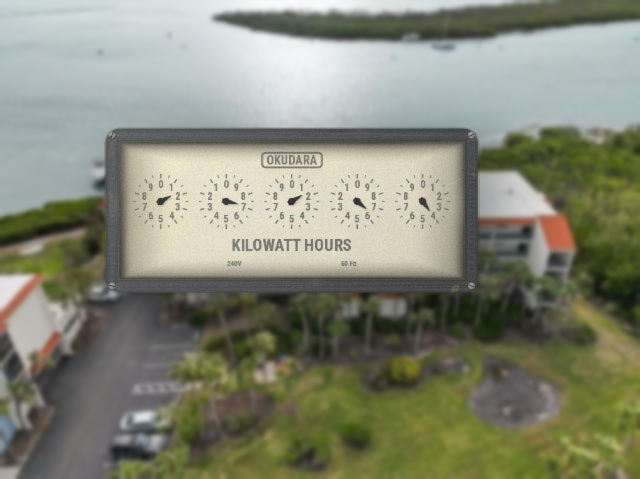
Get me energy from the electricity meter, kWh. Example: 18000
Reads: 17164
